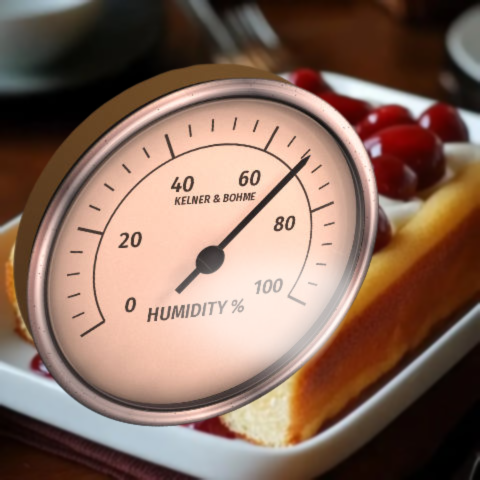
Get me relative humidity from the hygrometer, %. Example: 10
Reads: 68
